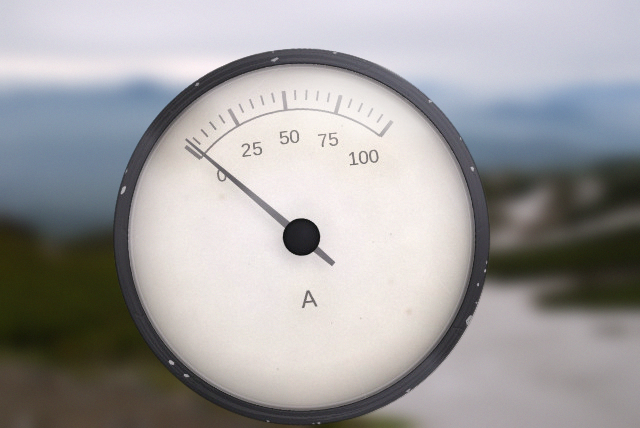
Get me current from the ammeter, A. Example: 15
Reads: 2.5
